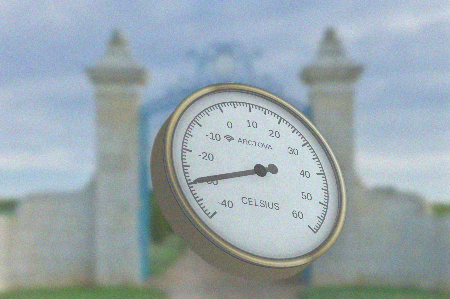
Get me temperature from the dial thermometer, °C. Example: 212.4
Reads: -30
